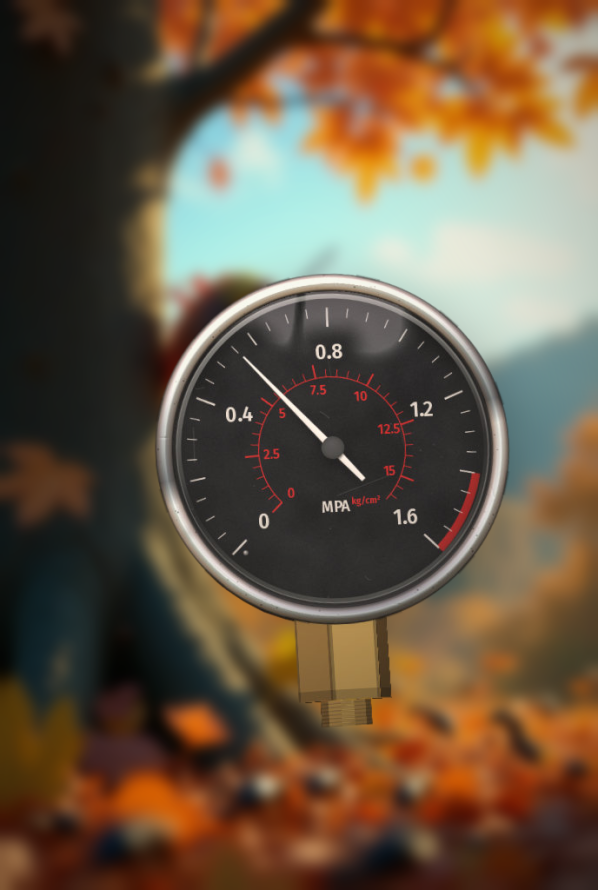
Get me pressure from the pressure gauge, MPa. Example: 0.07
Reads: 0.55
